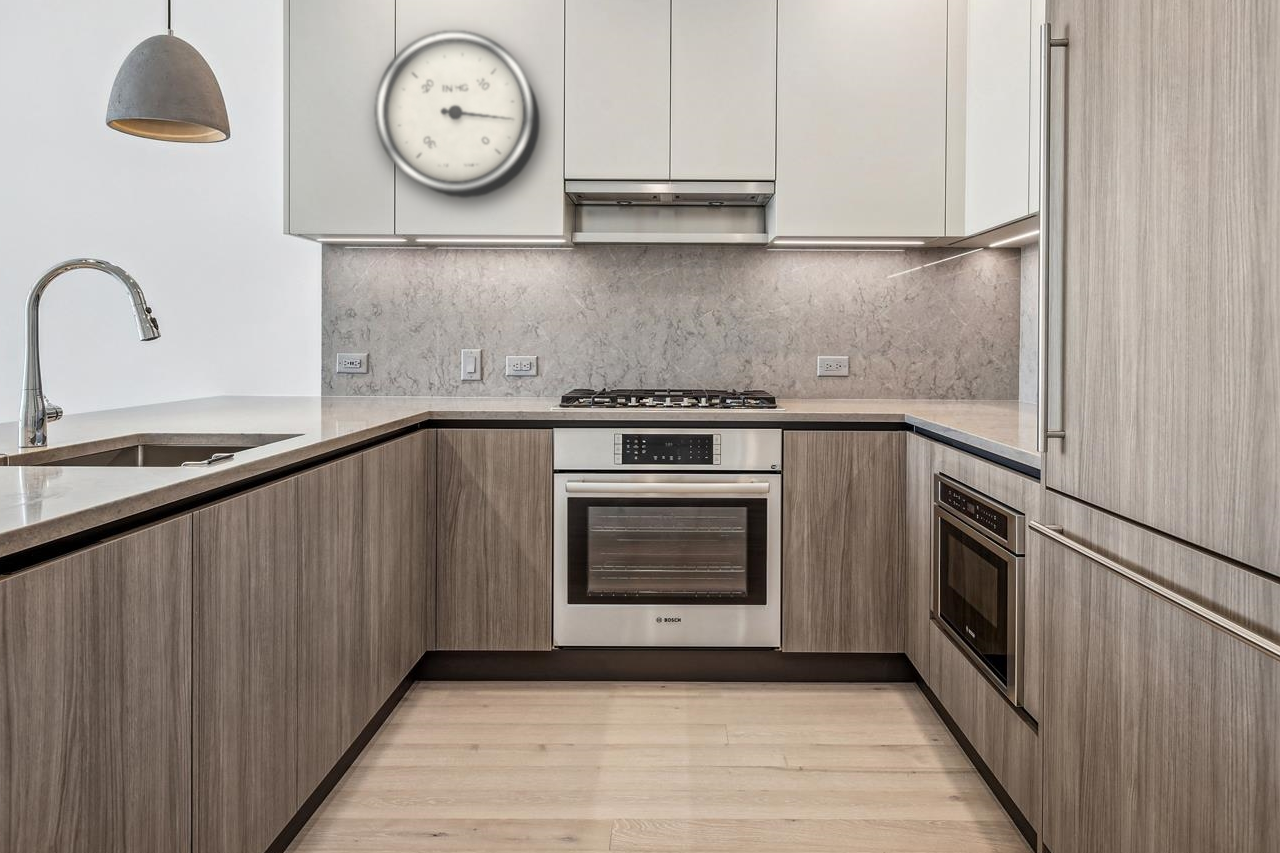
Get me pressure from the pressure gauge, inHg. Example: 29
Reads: -4
